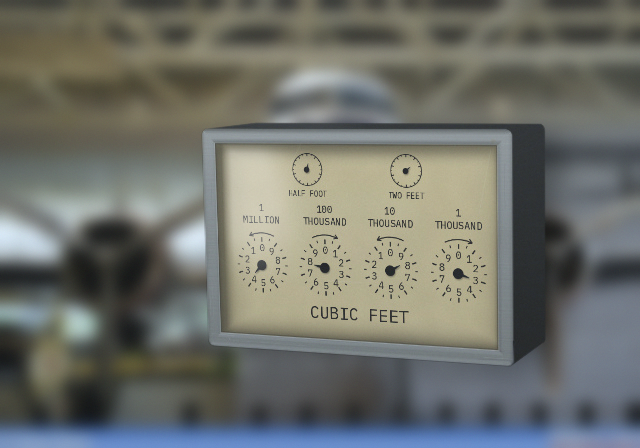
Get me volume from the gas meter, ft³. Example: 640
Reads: 378300
